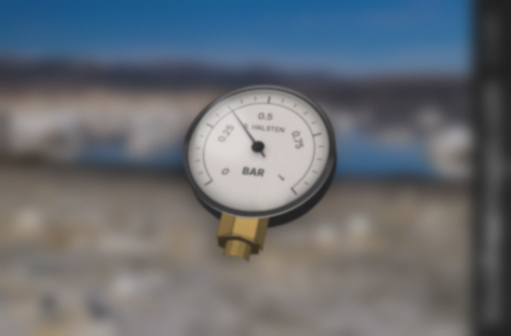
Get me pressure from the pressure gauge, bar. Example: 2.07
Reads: 0.35
